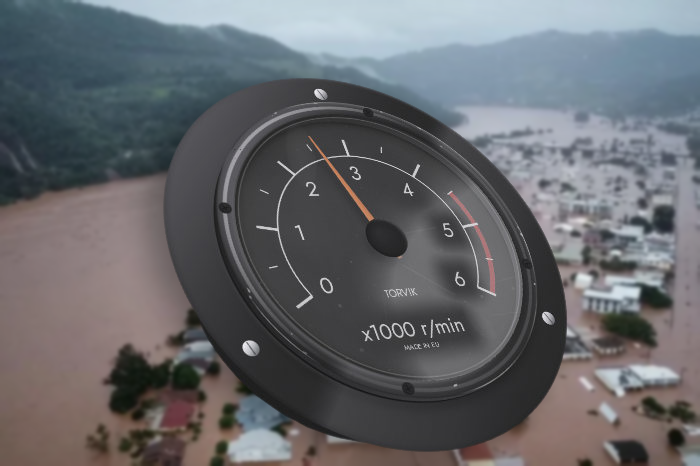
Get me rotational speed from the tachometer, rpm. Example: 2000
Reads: 2500
